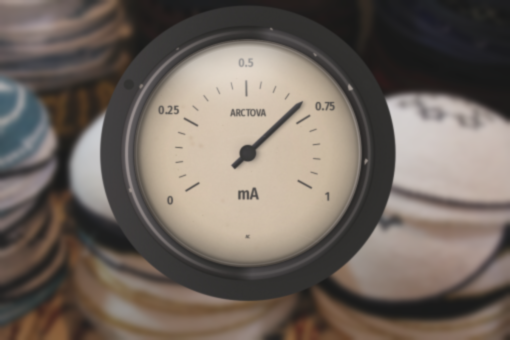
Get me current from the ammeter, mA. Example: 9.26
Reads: 0.7
